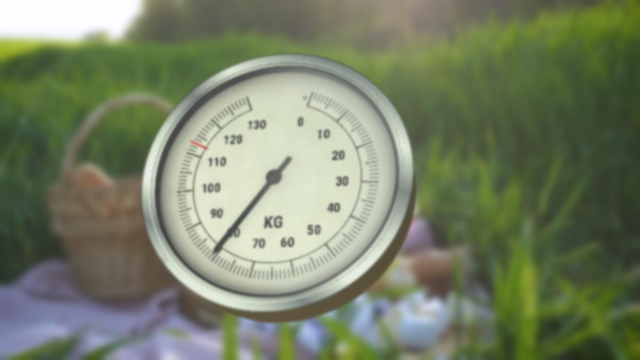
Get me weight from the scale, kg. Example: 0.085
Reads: 80
